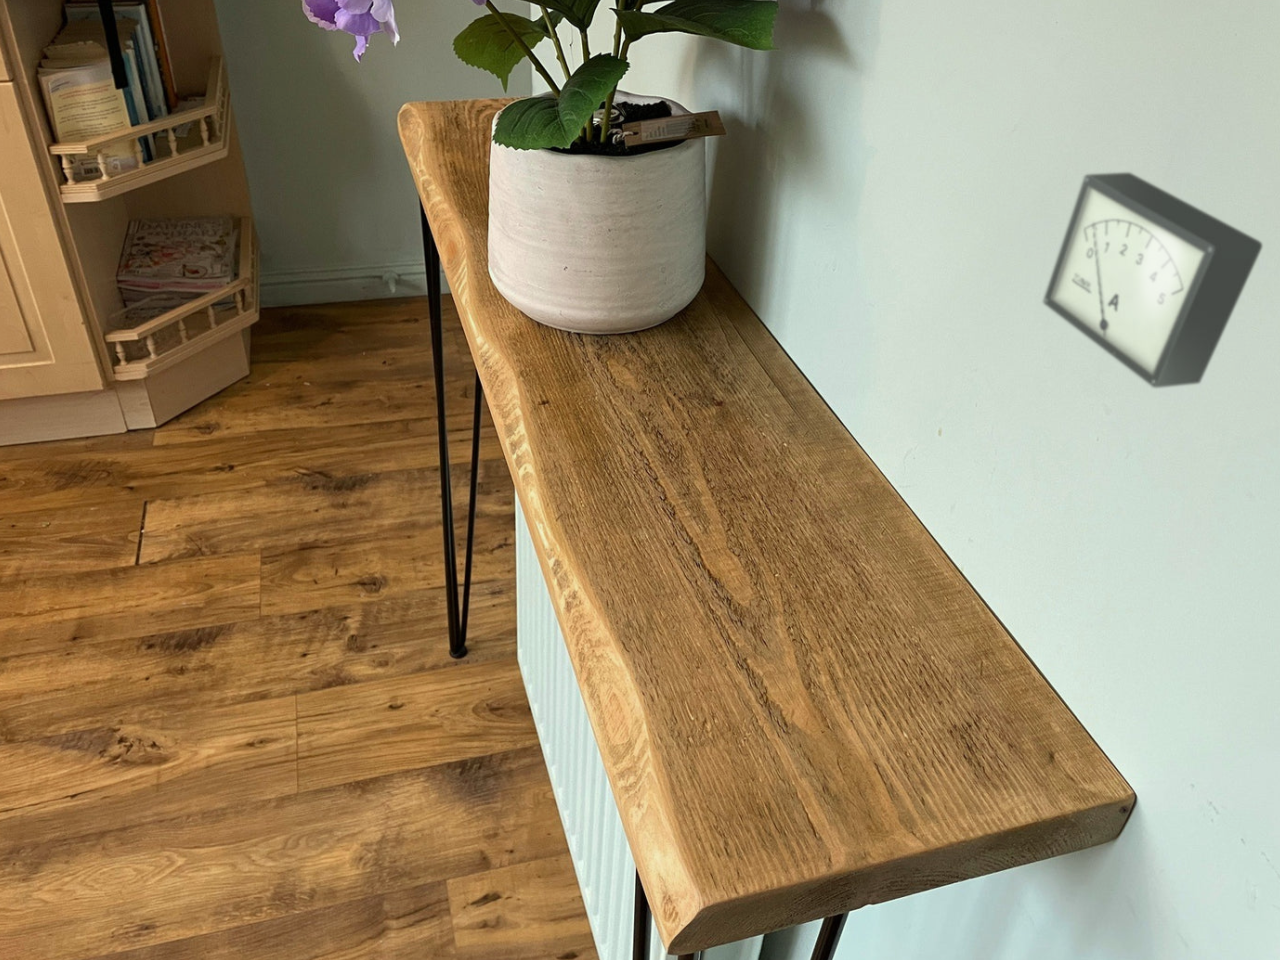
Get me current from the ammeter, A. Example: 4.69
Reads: 0.5
